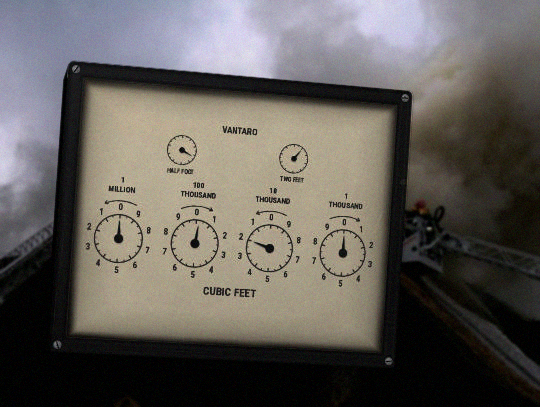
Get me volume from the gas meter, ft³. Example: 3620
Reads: 2000
